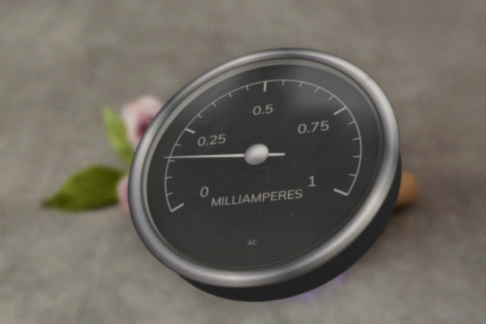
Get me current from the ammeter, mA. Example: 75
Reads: 0.15
